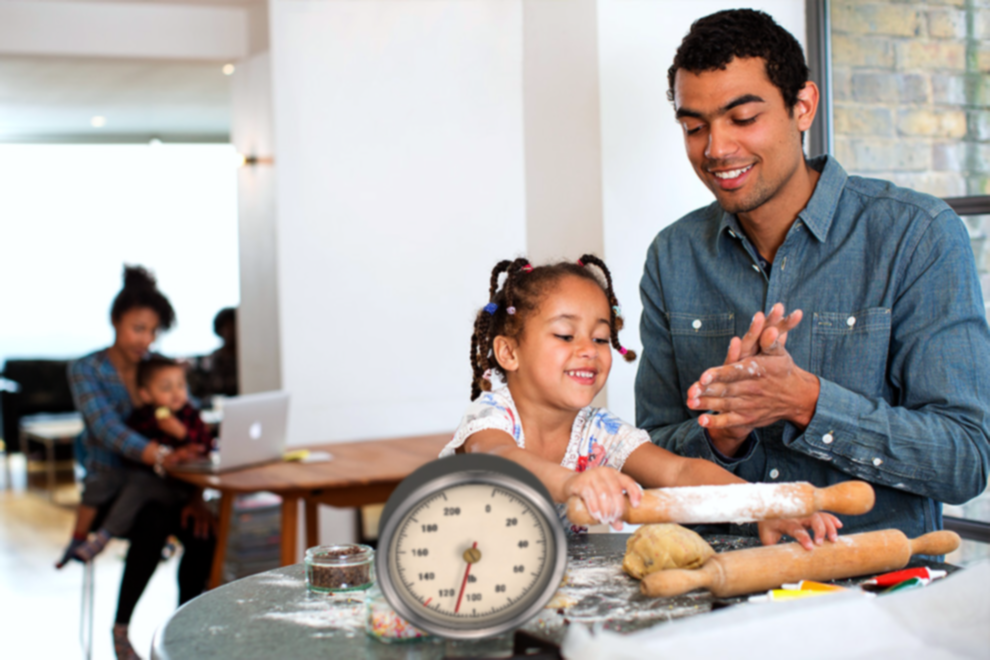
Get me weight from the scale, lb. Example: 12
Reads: 110
